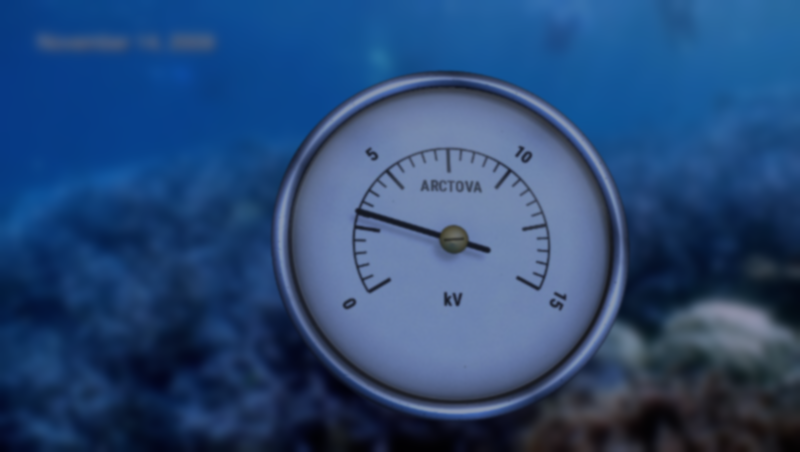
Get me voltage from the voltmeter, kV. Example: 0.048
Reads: 3
